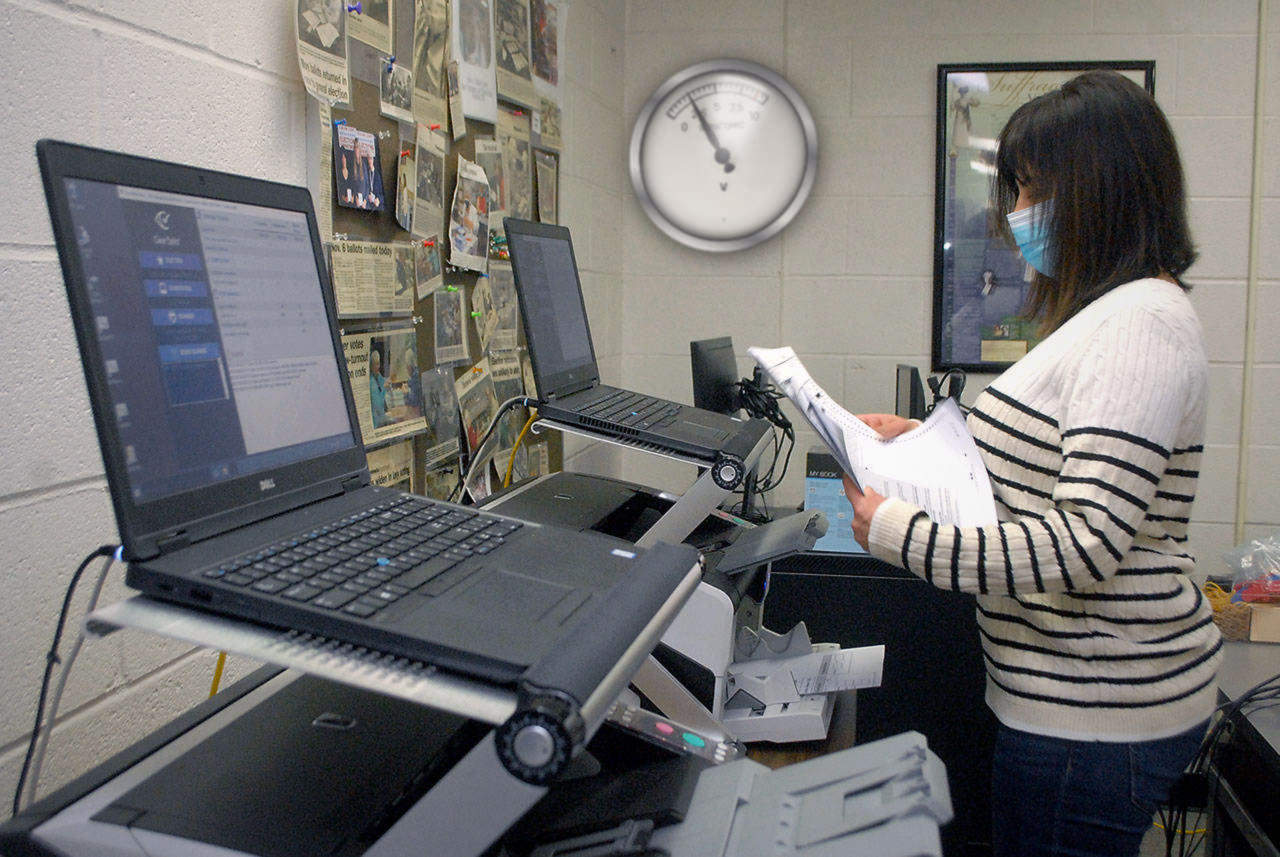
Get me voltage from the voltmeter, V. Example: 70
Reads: 2.5
